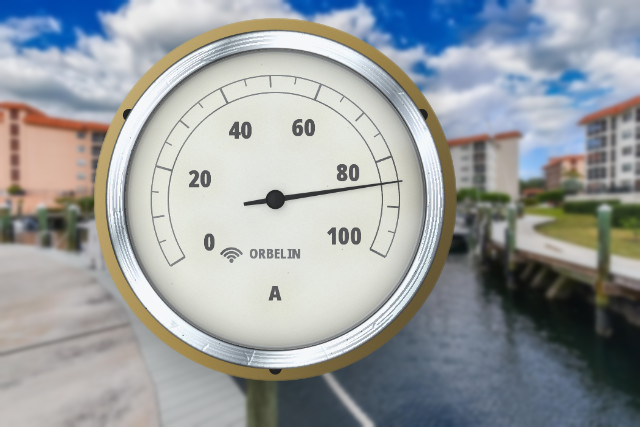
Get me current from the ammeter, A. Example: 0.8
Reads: 85
